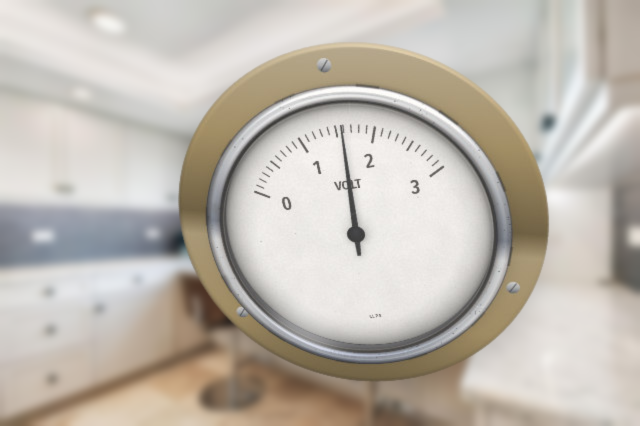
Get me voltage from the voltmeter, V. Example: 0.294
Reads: 1.6
